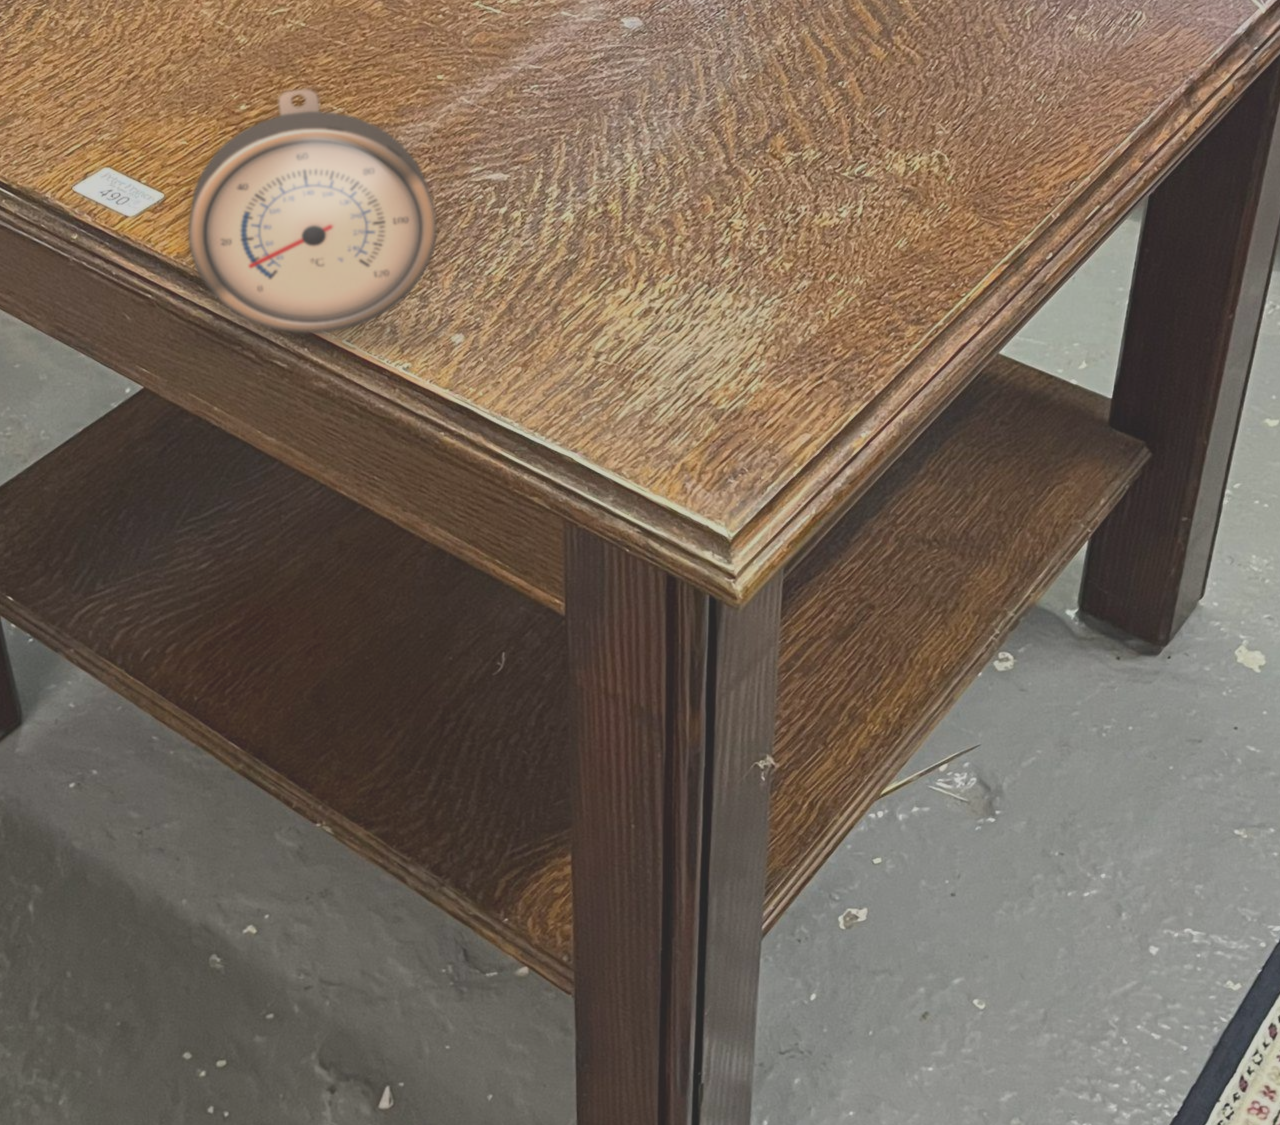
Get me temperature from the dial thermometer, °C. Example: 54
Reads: 10
